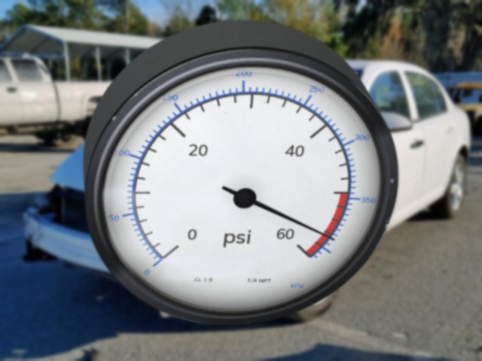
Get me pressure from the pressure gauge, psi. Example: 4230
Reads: 56
